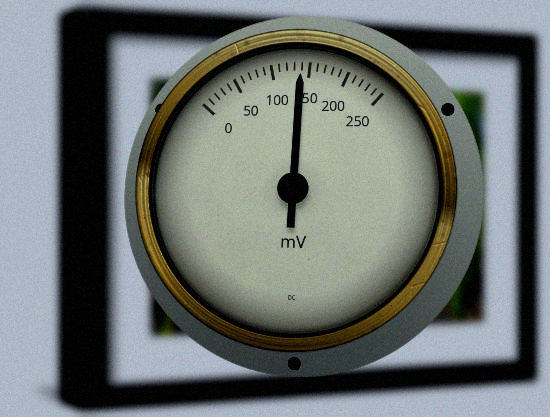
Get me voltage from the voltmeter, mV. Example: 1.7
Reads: 140
